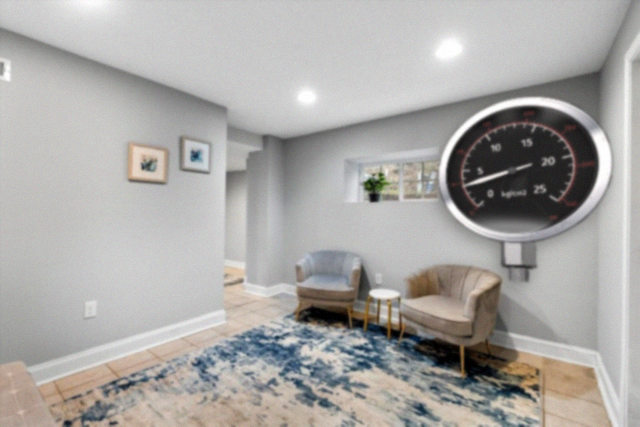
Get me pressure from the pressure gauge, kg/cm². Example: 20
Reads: 3
